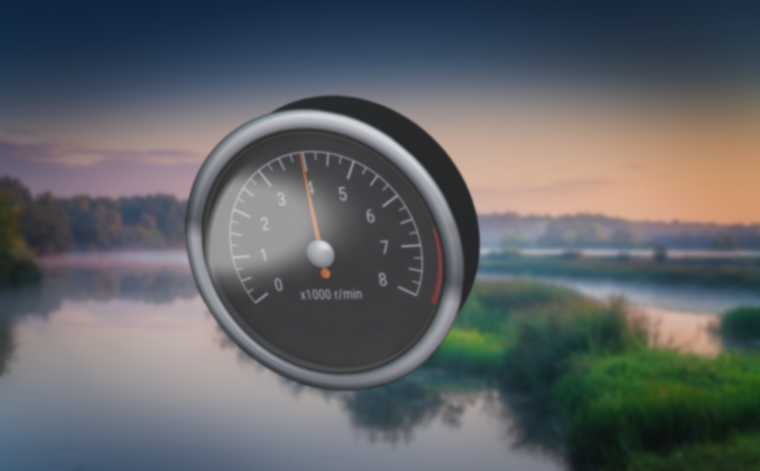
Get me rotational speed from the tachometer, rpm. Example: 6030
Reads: 4000
